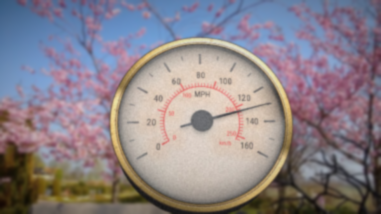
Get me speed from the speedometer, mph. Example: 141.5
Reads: 130
